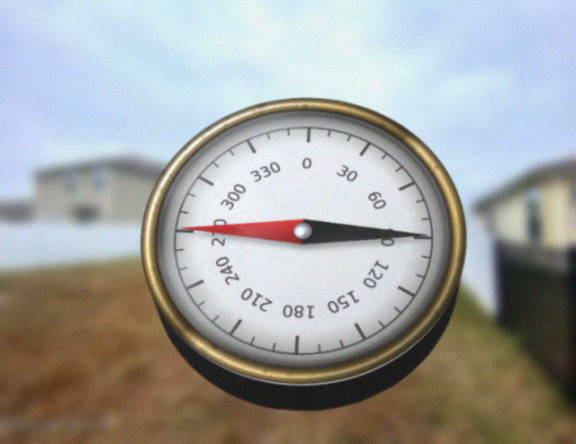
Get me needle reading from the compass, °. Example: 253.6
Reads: 270
